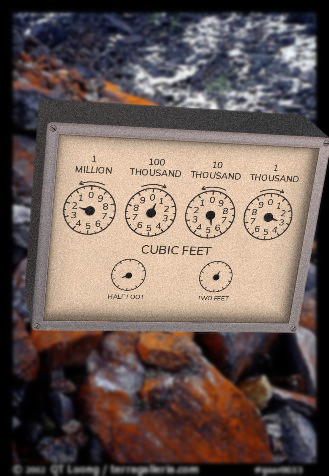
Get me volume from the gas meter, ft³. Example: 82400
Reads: 205300
